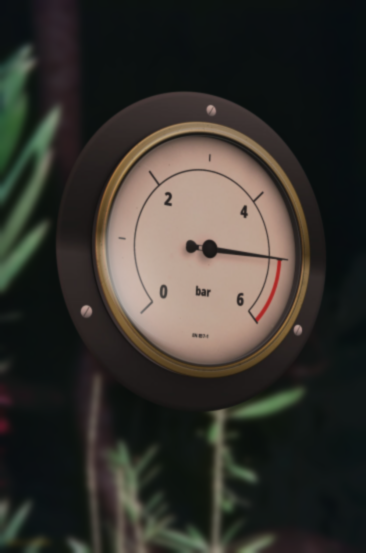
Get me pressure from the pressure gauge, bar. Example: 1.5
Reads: 5
